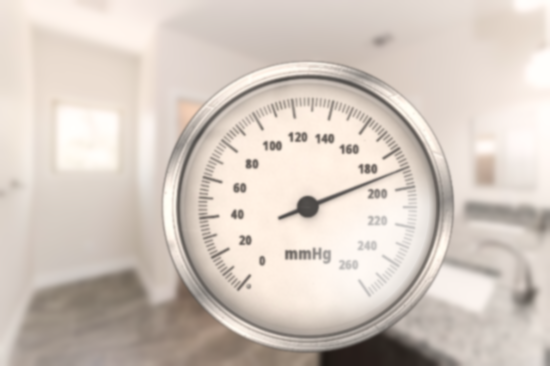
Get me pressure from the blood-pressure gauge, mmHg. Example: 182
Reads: 190
